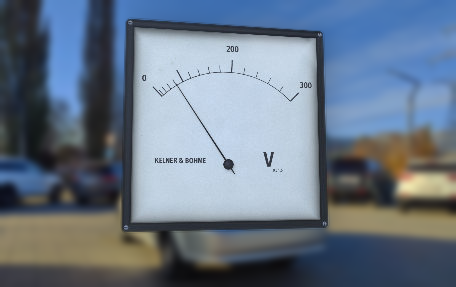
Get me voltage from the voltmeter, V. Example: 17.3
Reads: 80
